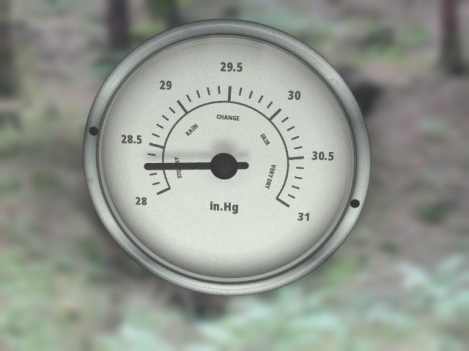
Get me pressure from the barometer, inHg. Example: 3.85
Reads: 28.3
